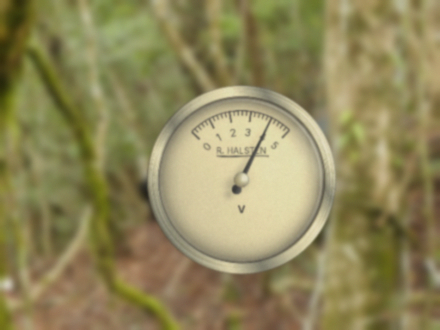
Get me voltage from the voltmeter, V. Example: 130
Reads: 4
